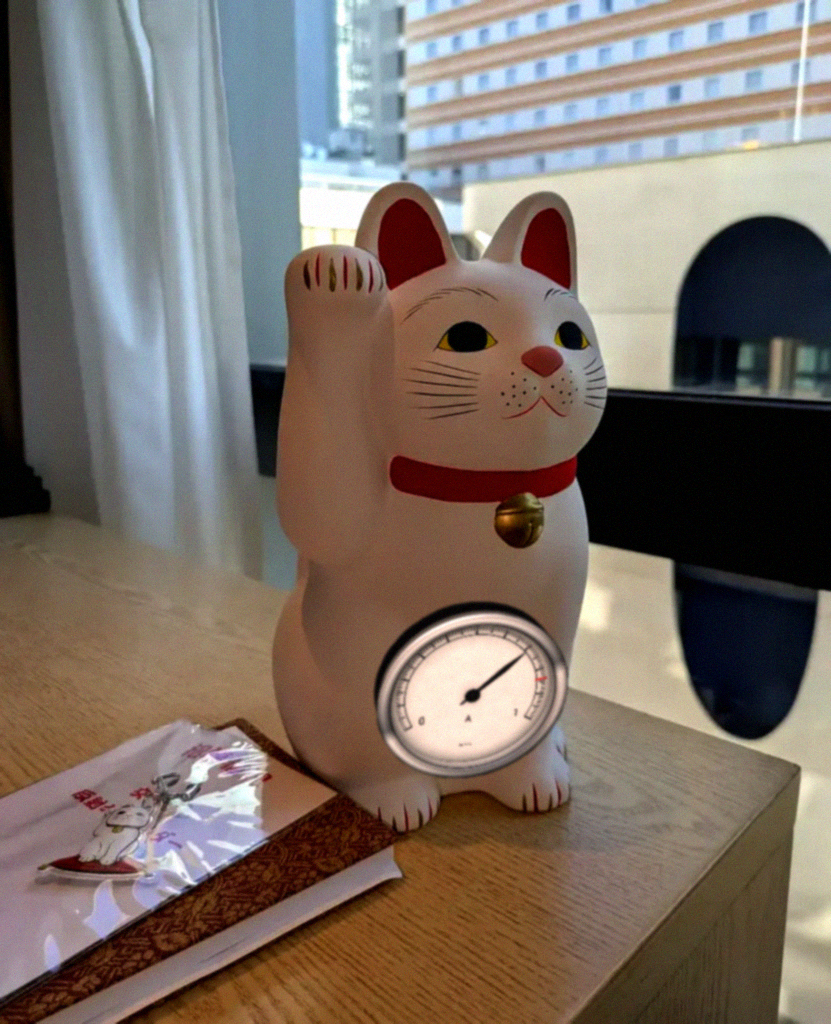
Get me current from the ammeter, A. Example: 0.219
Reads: 0.7
